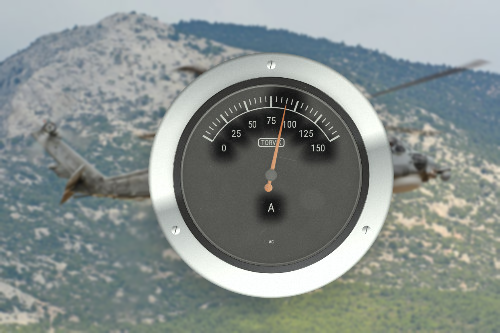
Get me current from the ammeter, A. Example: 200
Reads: 90
